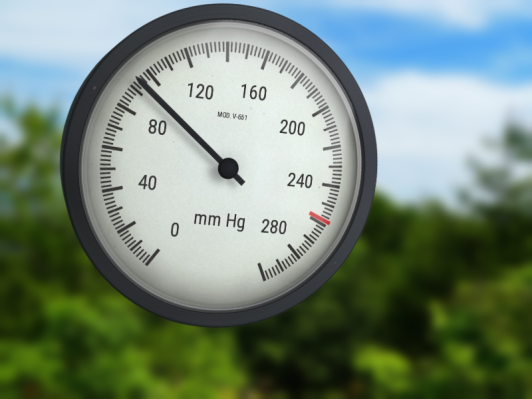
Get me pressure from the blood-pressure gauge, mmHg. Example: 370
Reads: 94
